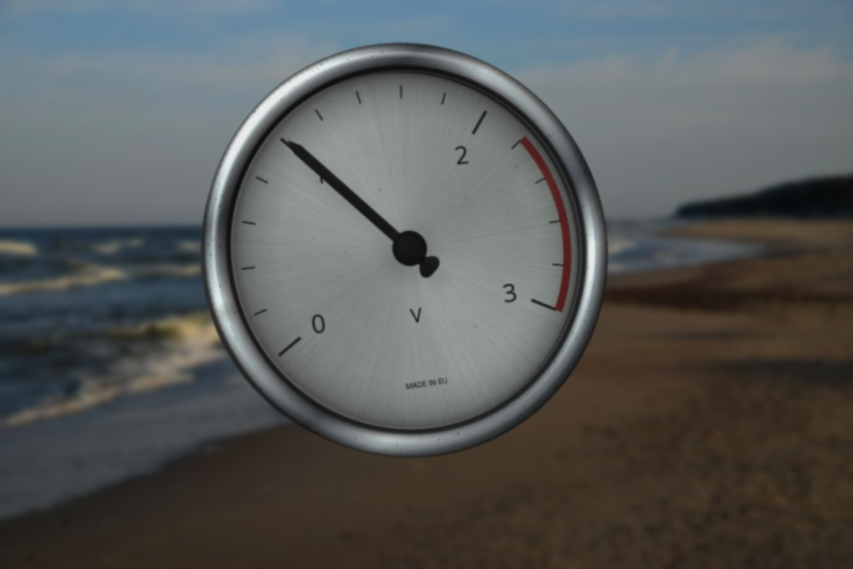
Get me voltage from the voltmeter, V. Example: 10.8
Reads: 1
